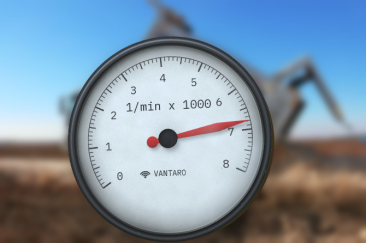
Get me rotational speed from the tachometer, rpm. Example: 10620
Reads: 6800
